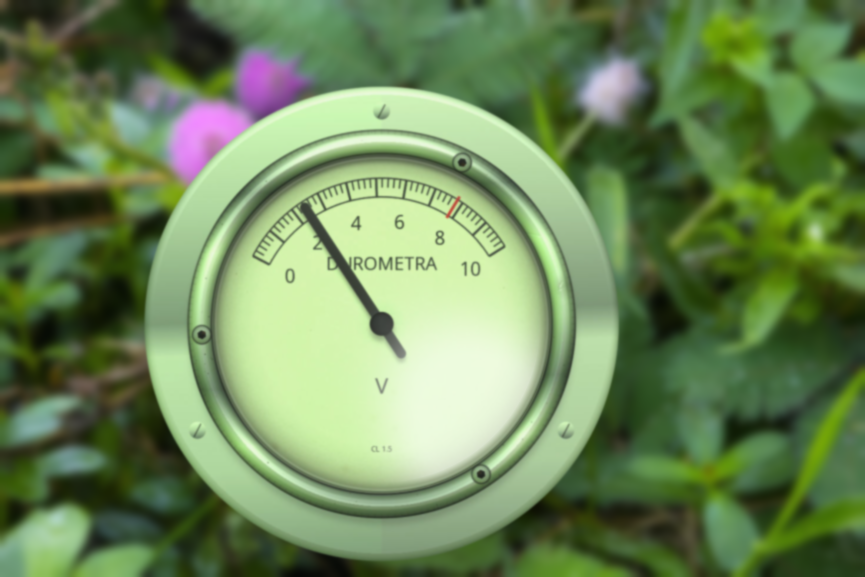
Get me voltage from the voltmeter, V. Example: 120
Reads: 2.4
